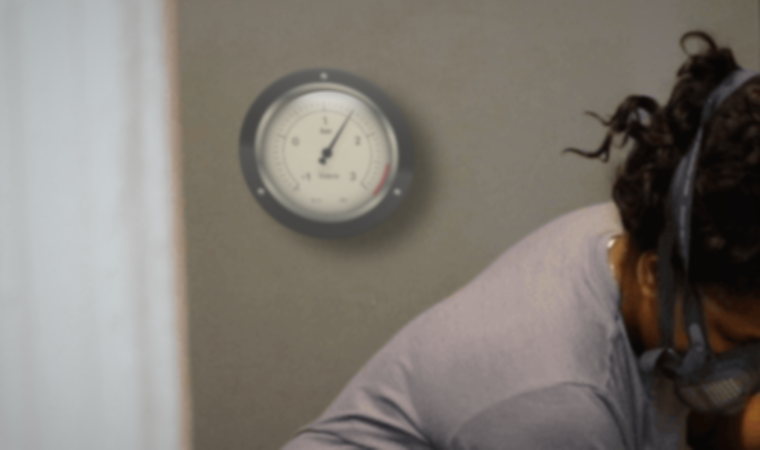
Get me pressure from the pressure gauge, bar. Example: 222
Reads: 1.5
